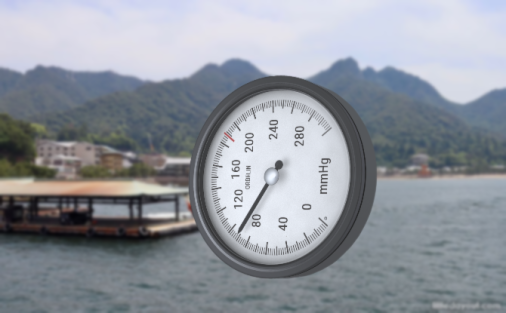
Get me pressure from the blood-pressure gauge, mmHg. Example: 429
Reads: 90
